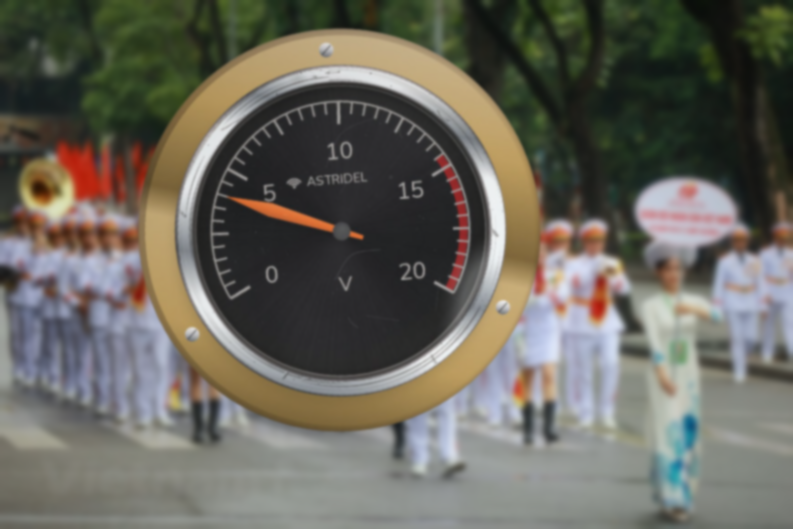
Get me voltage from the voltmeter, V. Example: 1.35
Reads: 4
